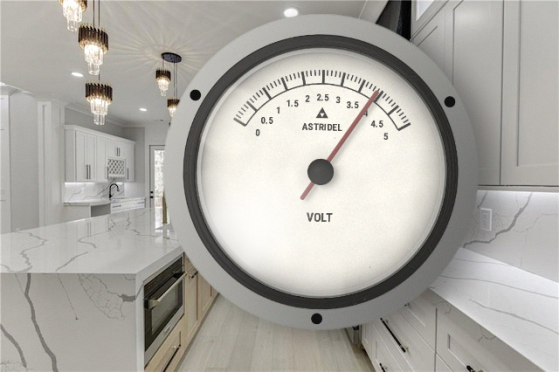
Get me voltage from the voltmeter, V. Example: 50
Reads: 3.9
